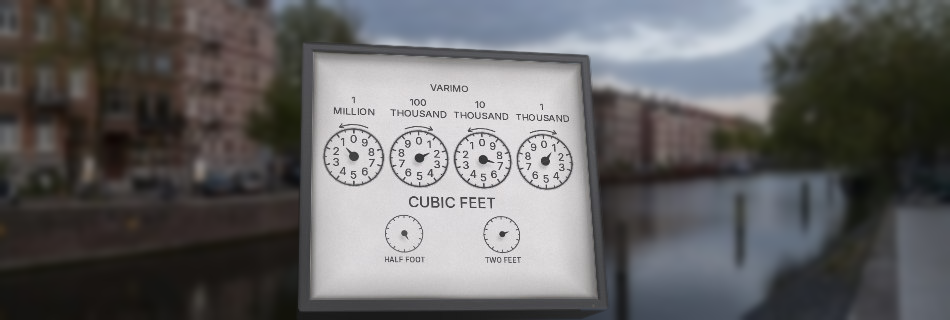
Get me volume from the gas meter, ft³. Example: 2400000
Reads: 117100
